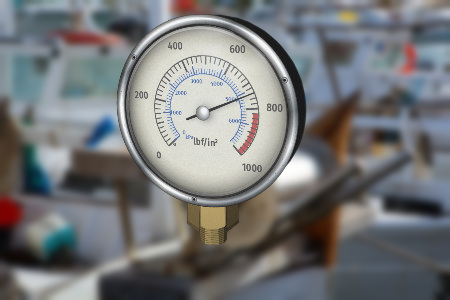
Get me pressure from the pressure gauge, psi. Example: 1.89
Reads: 740
